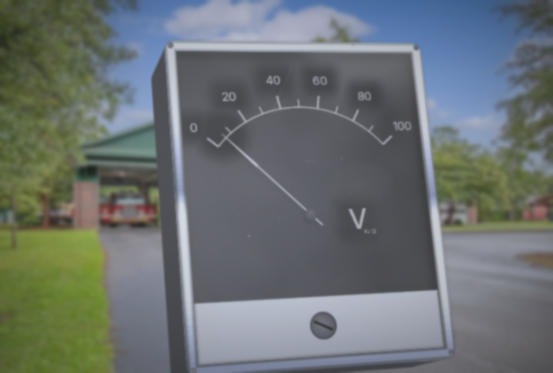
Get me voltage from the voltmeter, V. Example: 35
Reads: 5
